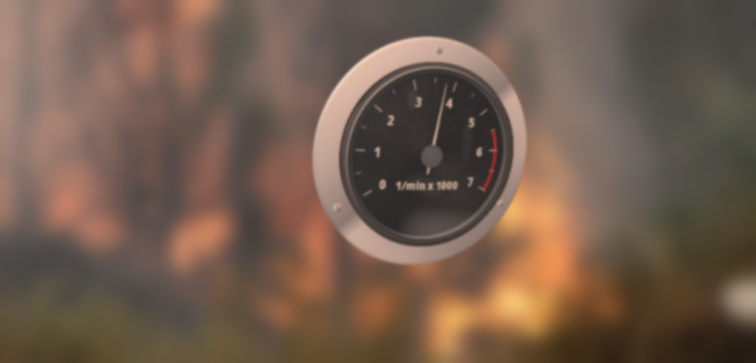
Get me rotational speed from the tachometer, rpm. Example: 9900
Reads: 3750
